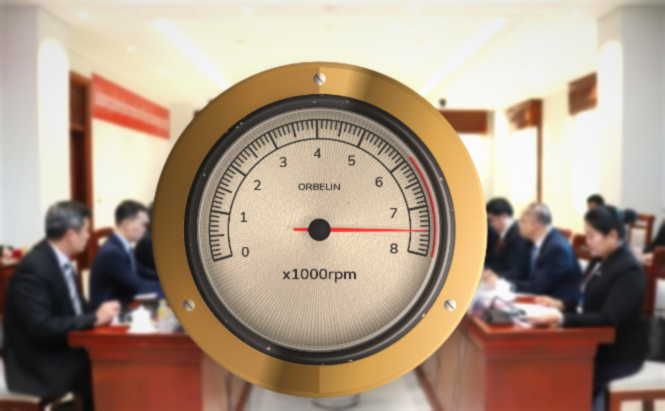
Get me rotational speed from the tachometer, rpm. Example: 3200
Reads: 7500
